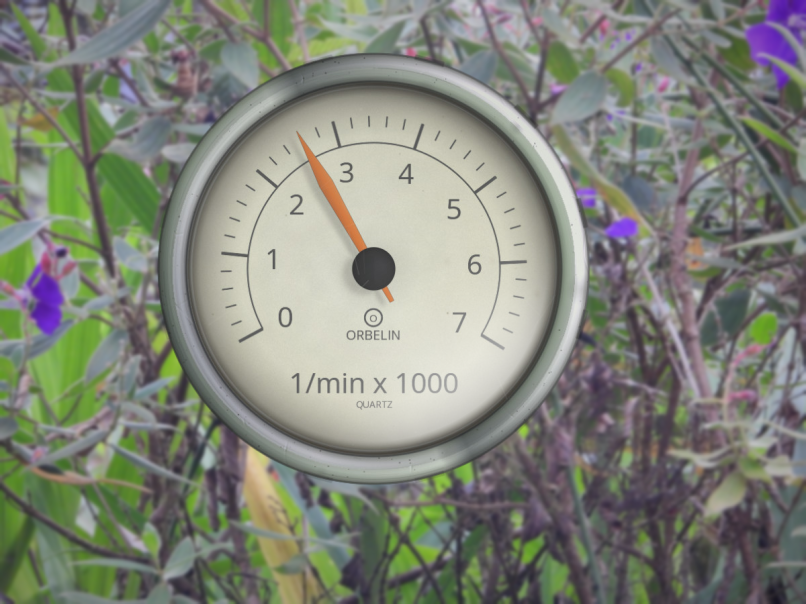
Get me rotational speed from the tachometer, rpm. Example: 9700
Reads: 2600
